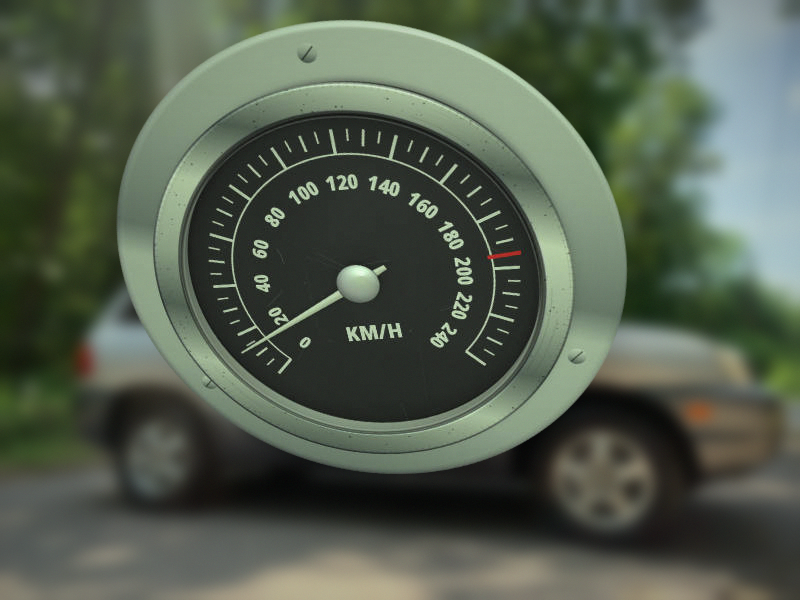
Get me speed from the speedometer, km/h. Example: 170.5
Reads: 15
